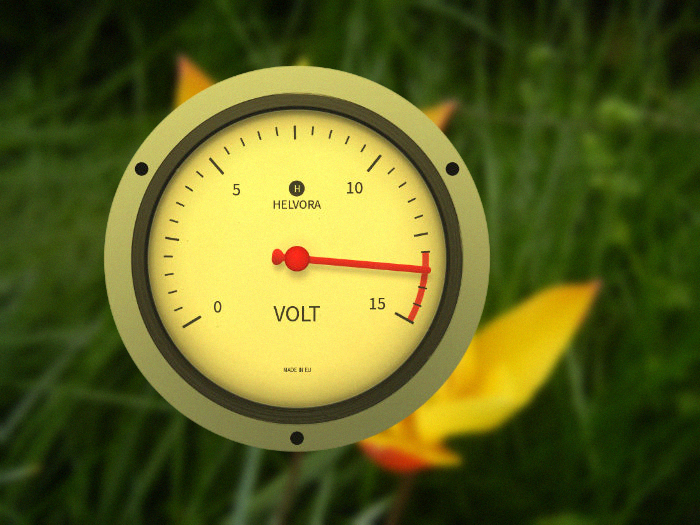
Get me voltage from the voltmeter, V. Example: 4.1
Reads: 13.5
